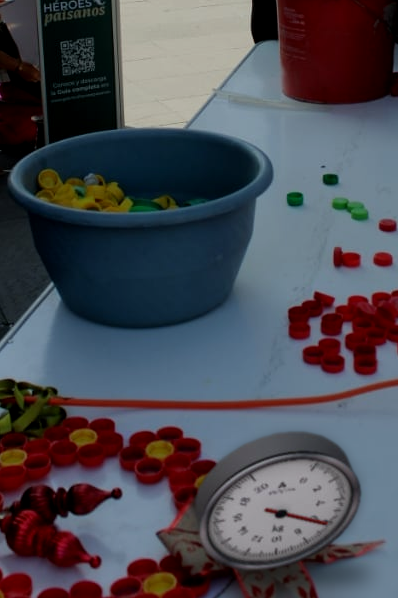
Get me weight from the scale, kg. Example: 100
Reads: 6
